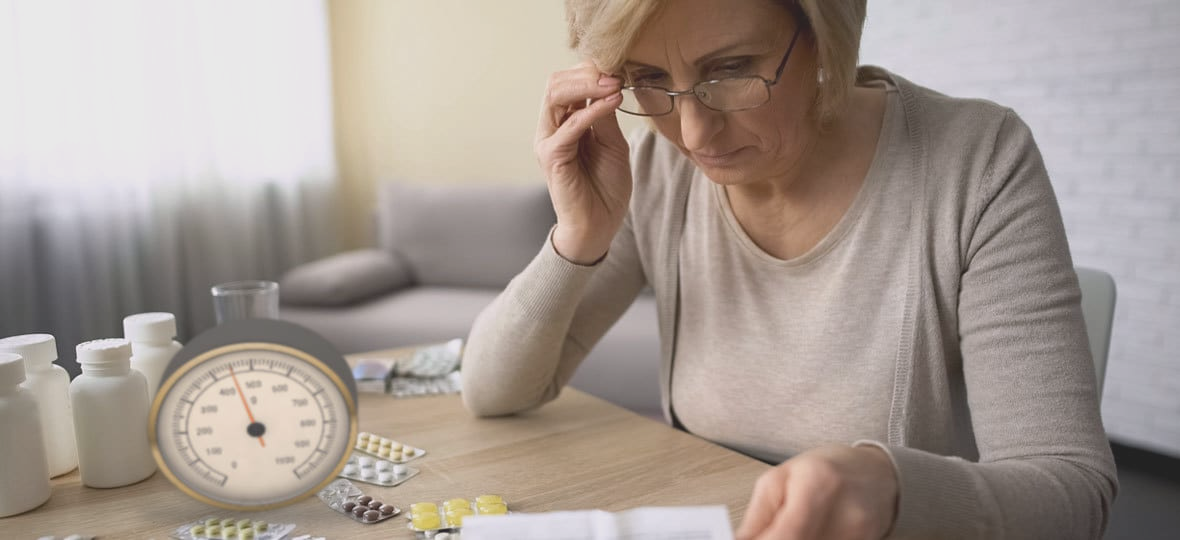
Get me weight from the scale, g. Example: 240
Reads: 450
